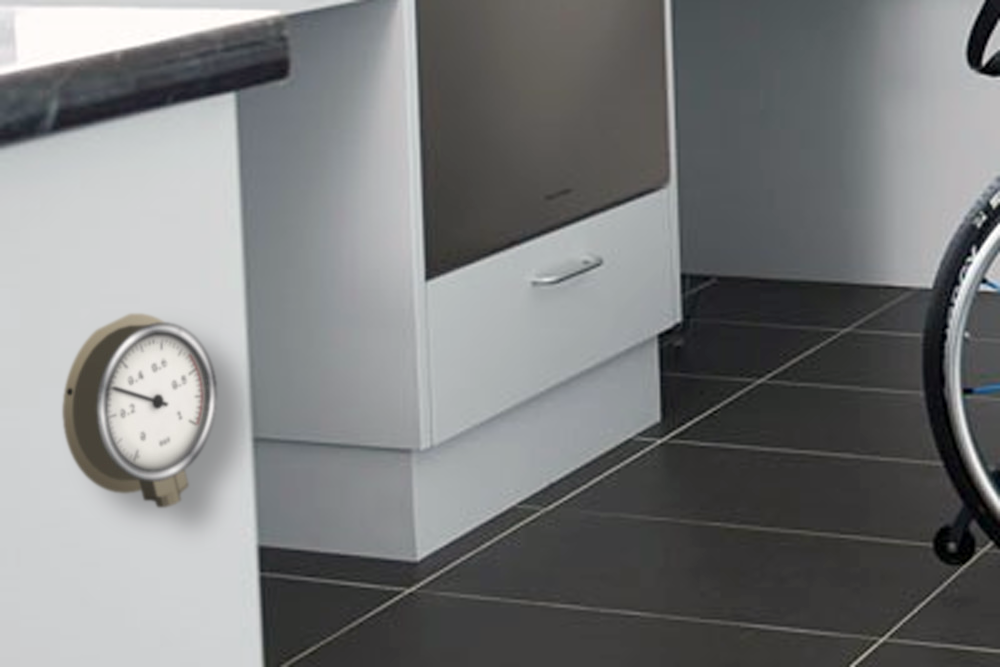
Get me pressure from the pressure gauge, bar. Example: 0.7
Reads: 0.3
